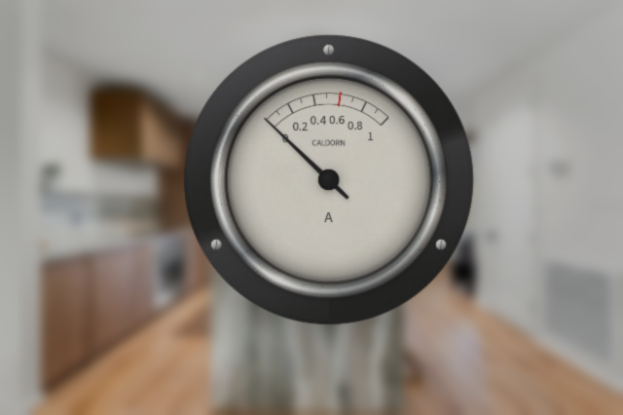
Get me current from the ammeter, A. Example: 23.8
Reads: 0
